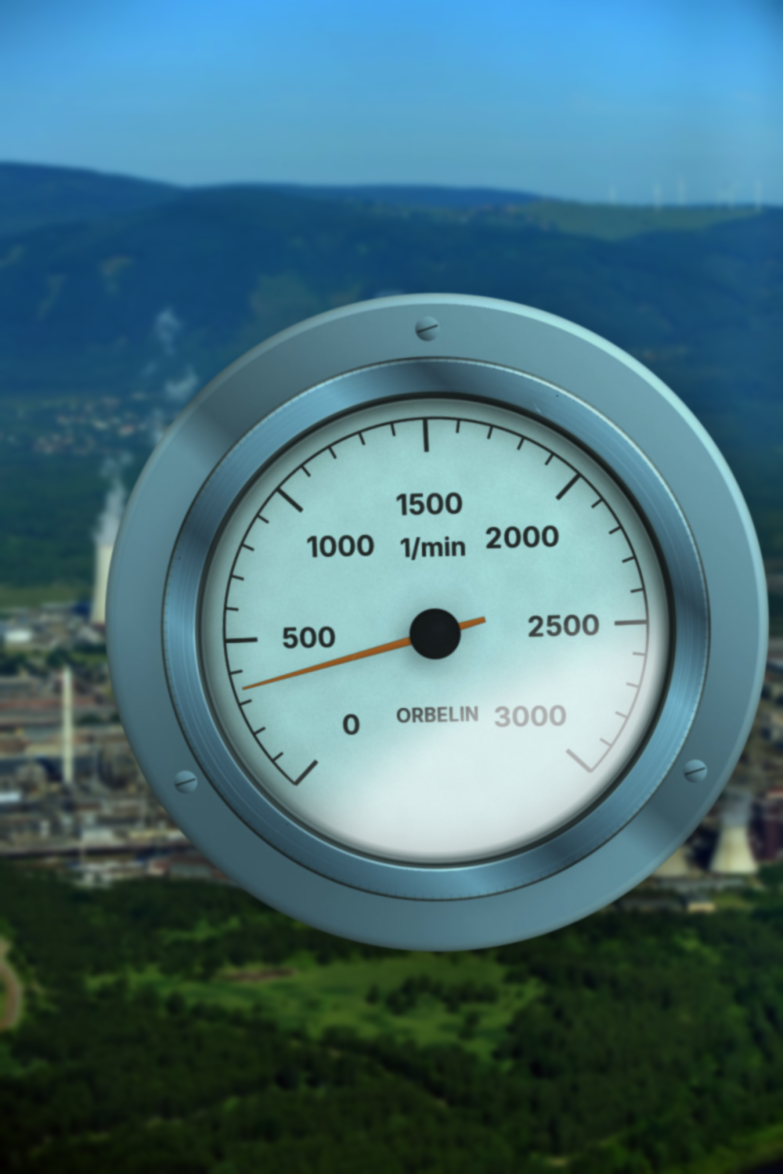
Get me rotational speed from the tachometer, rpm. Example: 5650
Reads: 350
